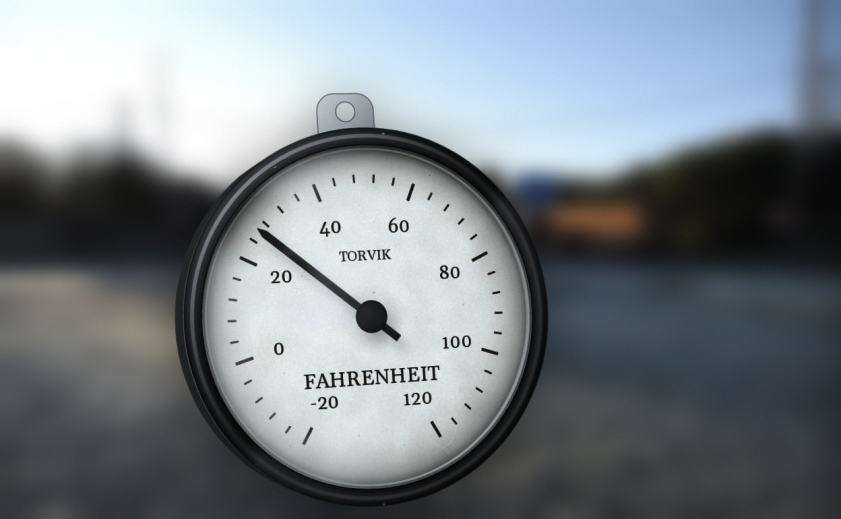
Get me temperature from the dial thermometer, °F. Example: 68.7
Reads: 26
